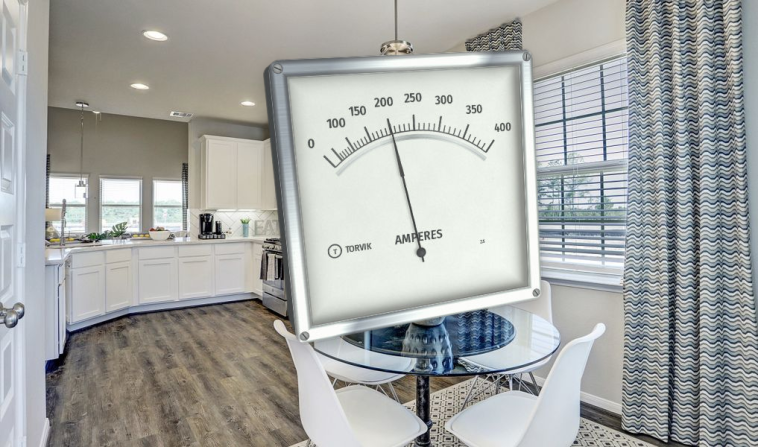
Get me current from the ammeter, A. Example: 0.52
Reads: 200
